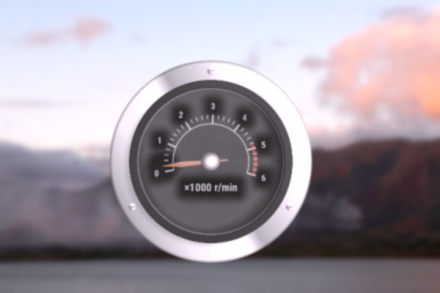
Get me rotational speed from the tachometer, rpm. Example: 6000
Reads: 200
